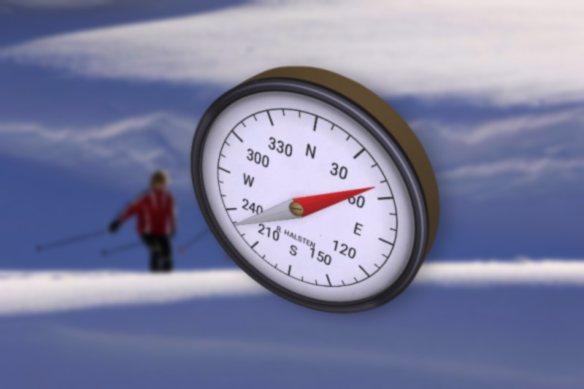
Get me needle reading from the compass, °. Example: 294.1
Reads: 50
